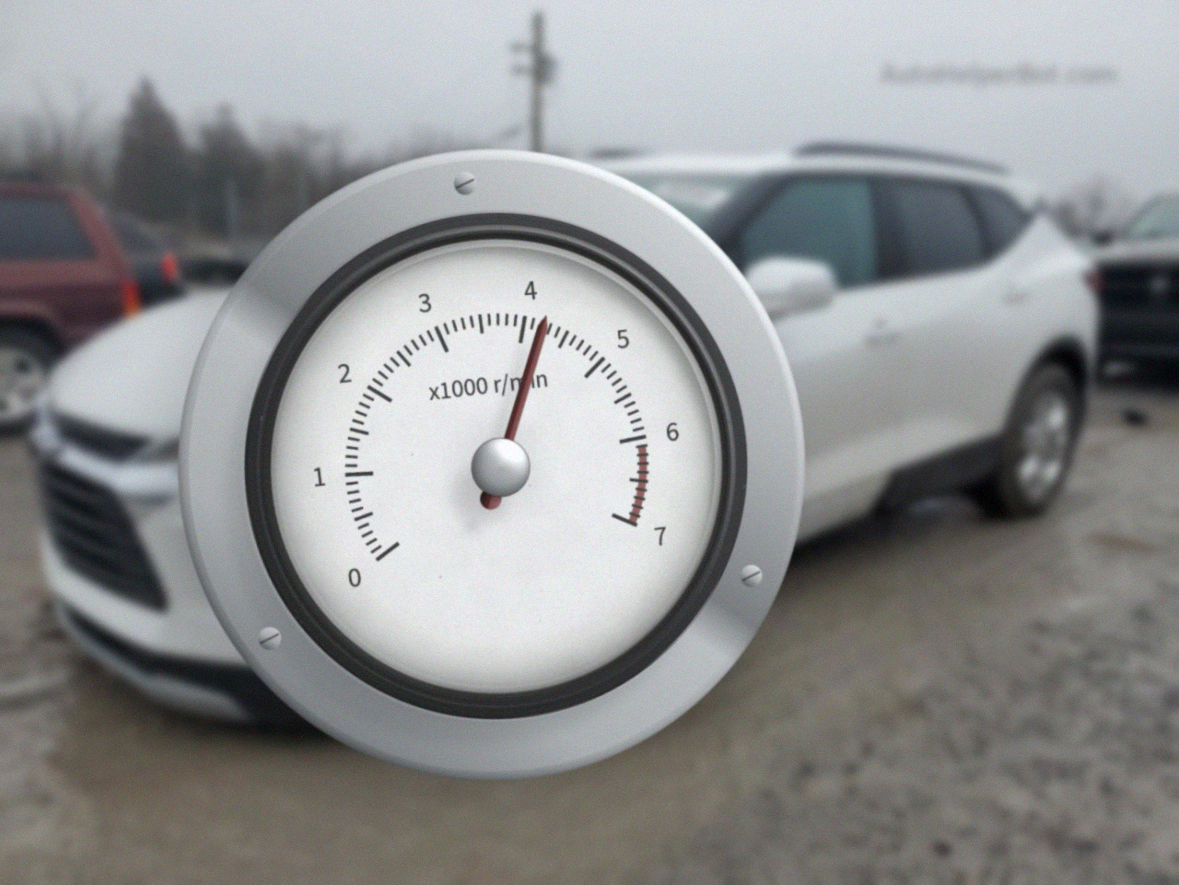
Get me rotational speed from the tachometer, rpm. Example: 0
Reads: 4200
